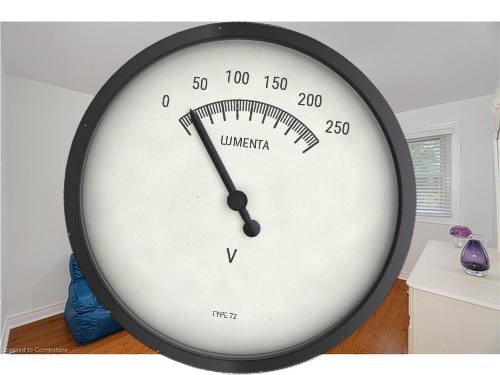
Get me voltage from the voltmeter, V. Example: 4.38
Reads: 25
